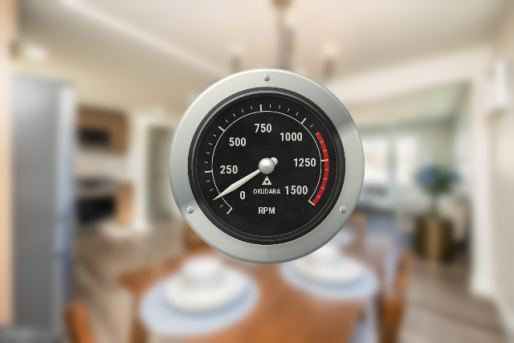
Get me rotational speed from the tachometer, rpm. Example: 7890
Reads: 100
